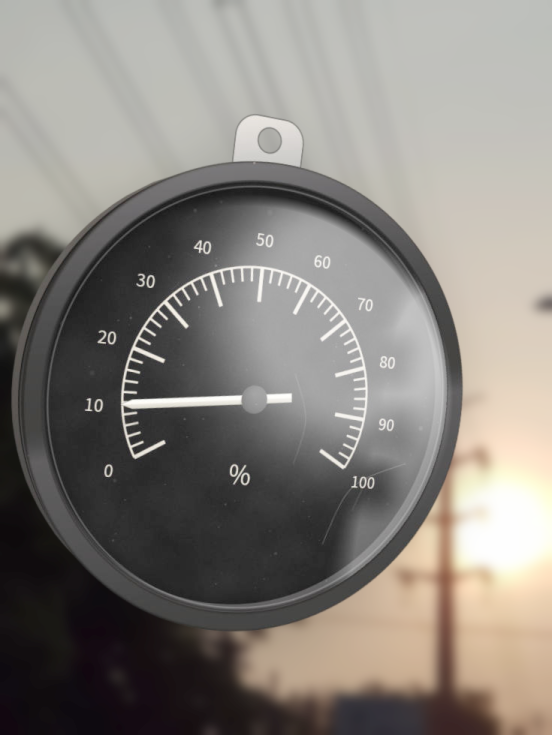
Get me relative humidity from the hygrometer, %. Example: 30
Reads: 10
